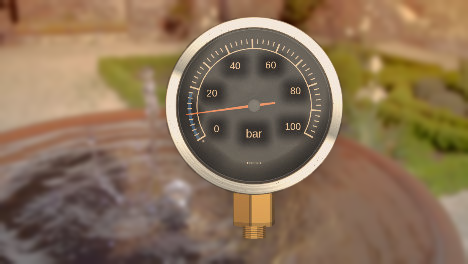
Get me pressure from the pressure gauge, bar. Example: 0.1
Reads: 10
